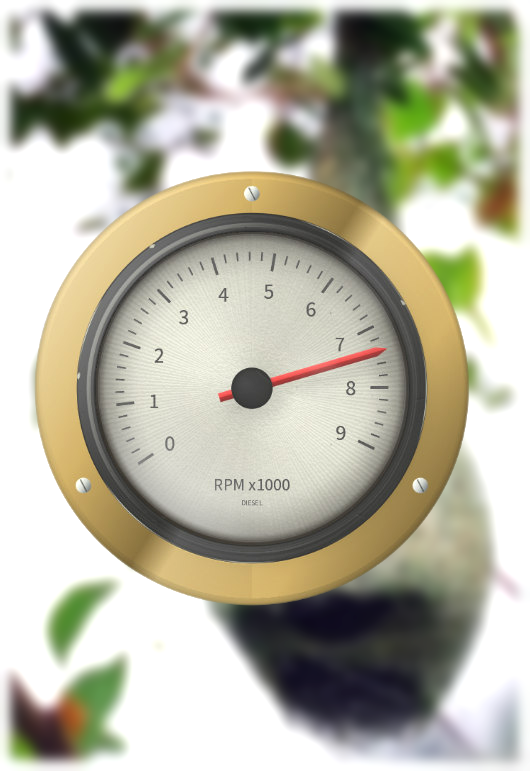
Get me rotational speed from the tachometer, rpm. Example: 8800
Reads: 7400
